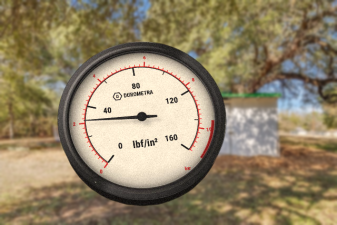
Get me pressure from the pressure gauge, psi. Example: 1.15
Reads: 30
